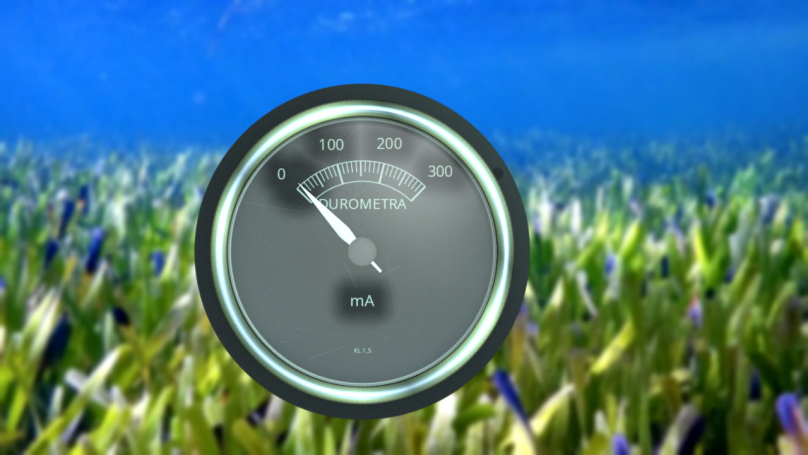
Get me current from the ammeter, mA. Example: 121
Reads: 10
